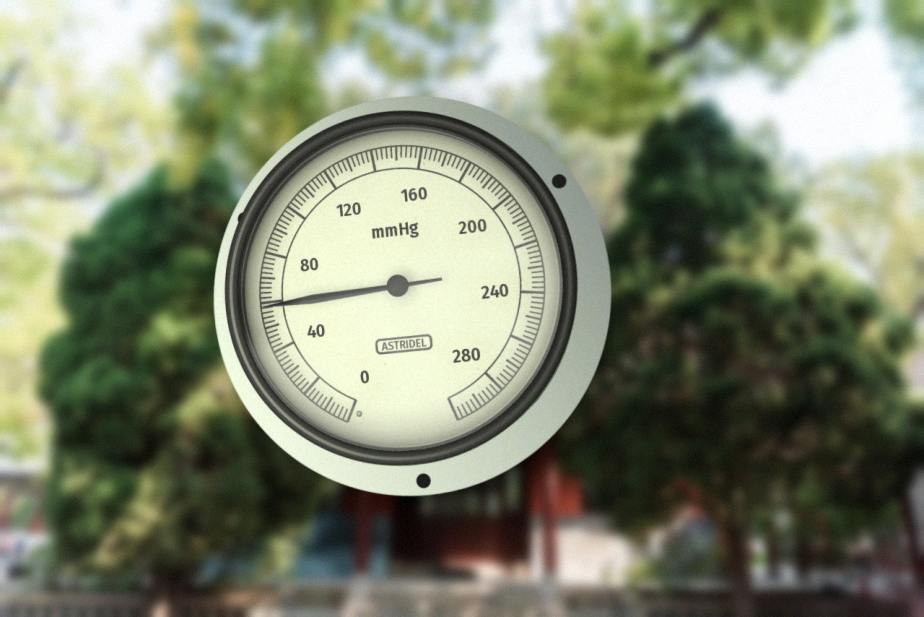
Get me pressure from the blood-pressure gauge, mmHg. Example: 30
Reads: 58
